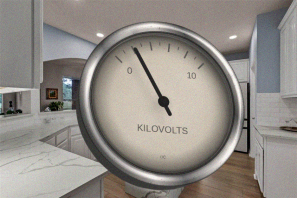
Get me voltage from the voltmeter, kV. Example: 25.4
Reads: 2
